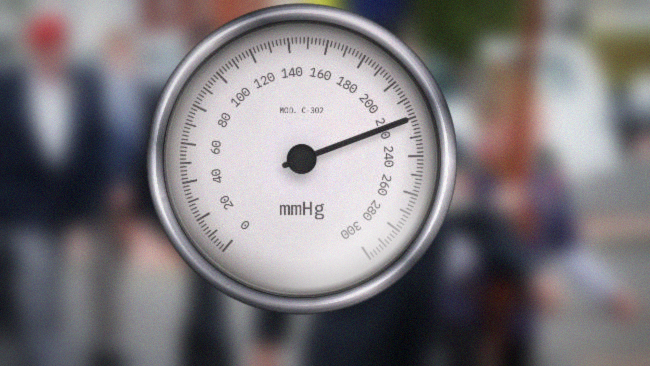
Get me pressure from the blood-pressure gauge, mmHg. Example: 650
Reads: 220
